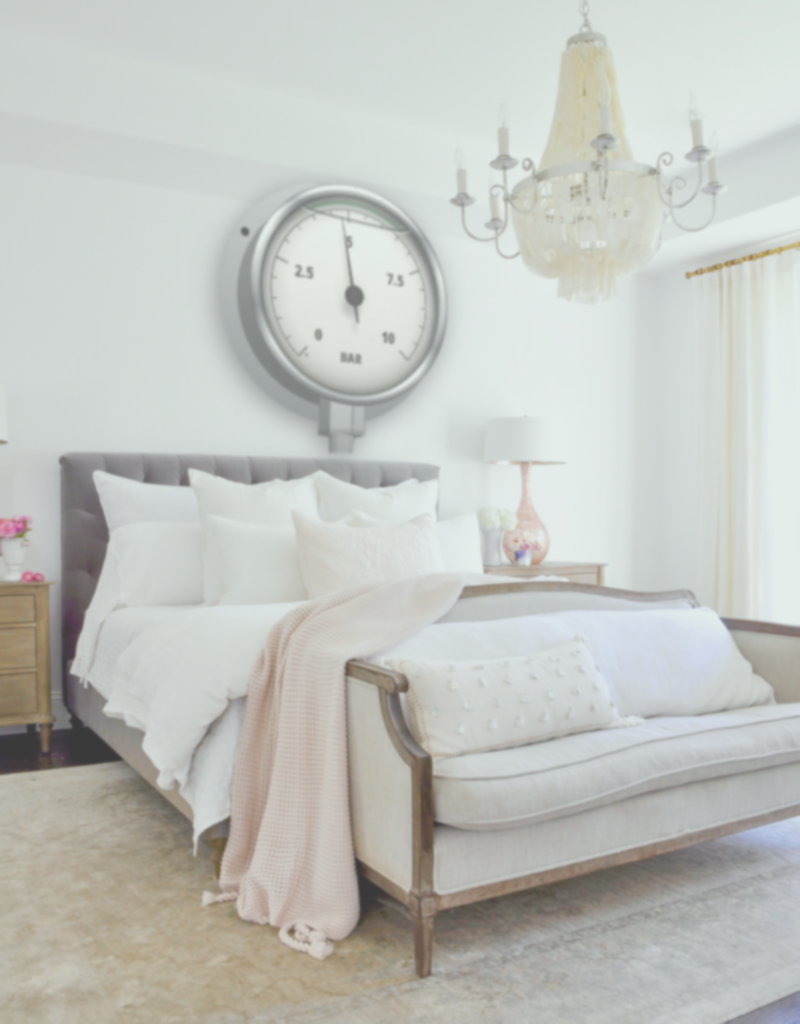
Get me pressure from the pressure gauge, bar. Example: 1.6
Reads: 4.75
